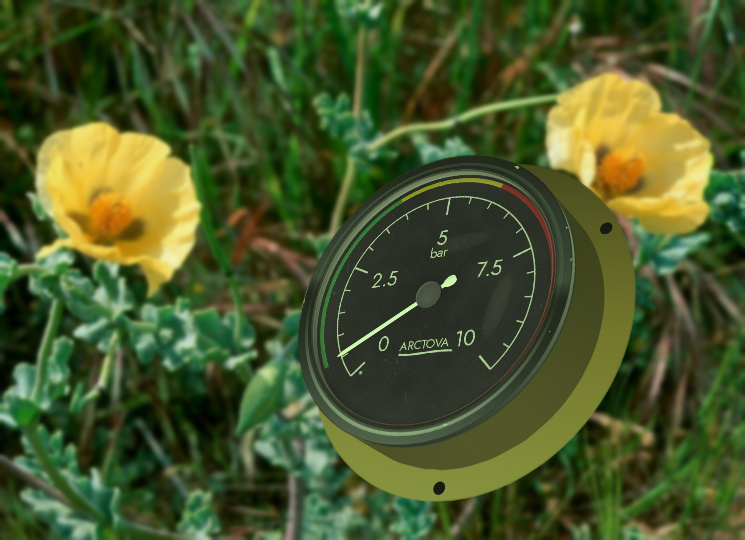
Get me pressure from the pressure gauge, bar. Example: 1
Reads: 0.5
